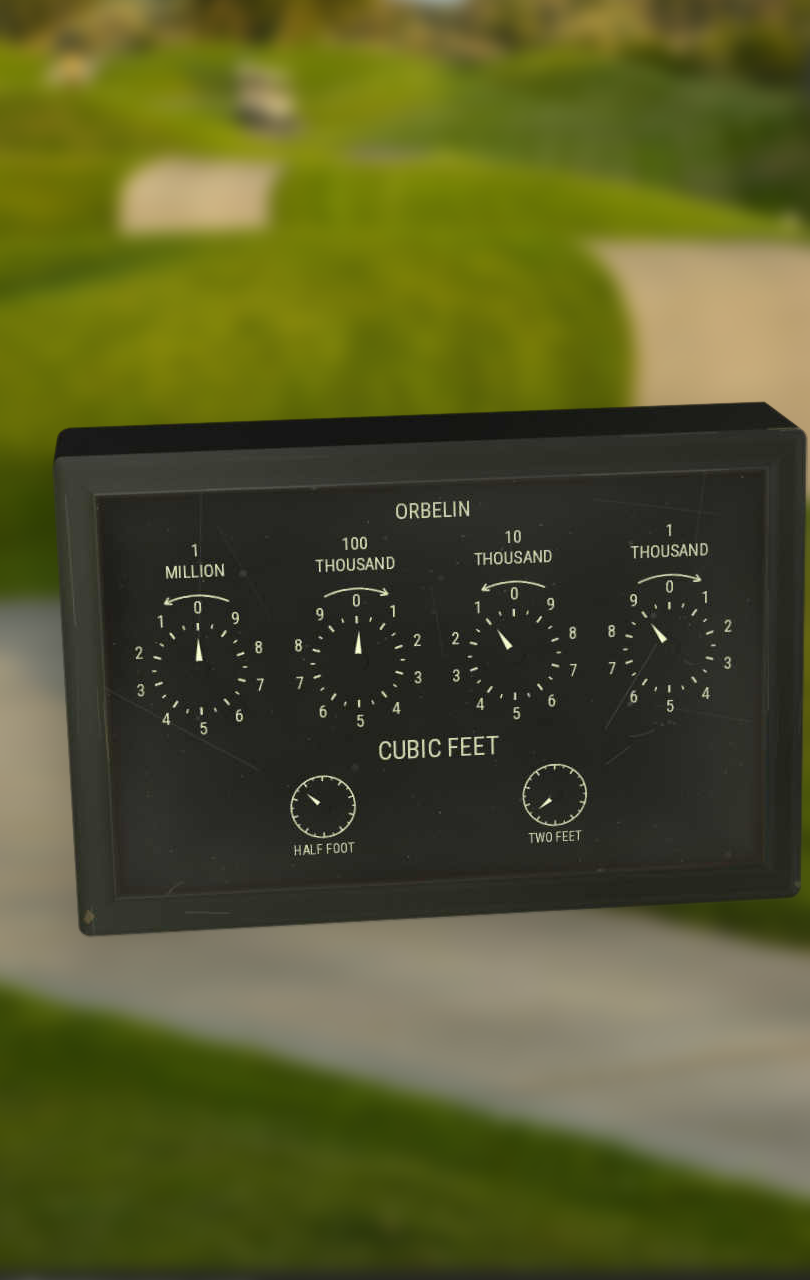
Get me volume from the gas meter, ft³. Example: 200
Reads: 900
